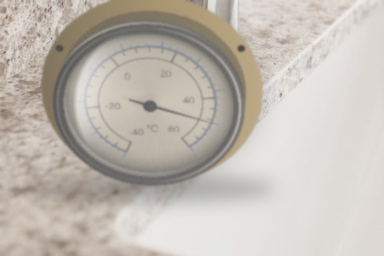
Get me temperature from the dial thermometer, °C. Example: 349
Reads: 48
